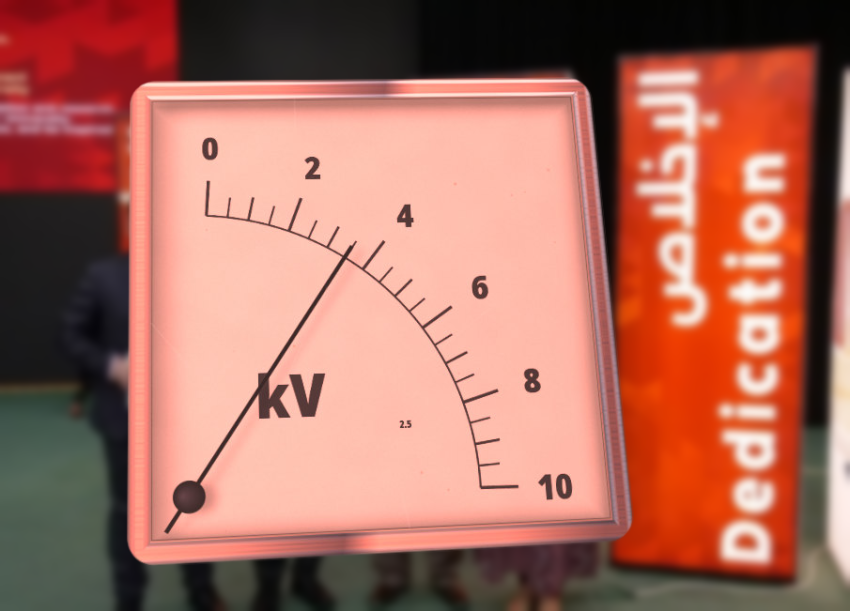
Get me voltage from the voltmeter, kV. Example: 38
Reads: 3.5
